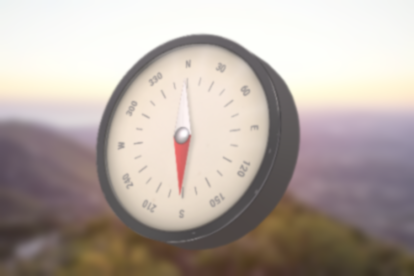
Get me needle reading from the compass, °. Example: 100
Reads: 180
